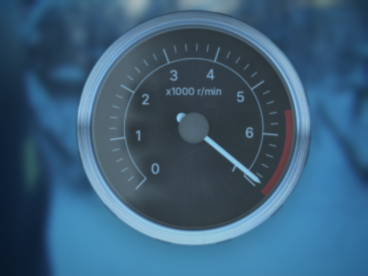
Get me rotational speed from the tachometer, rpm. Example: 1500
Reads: 6900
